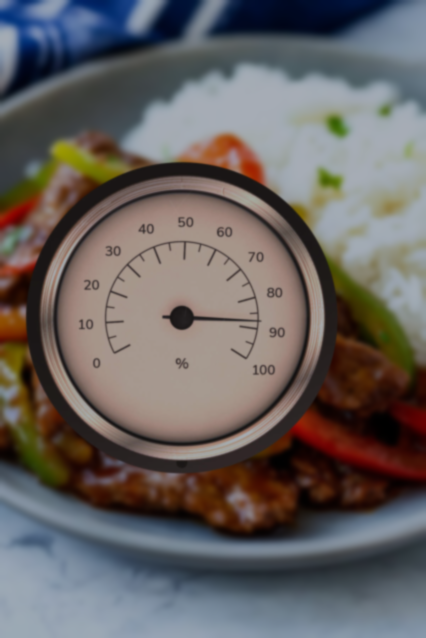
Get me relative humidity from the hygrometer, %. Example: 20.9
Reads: 87.5
